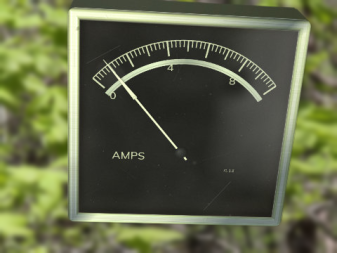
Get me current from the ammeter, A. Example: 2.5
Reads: 1
